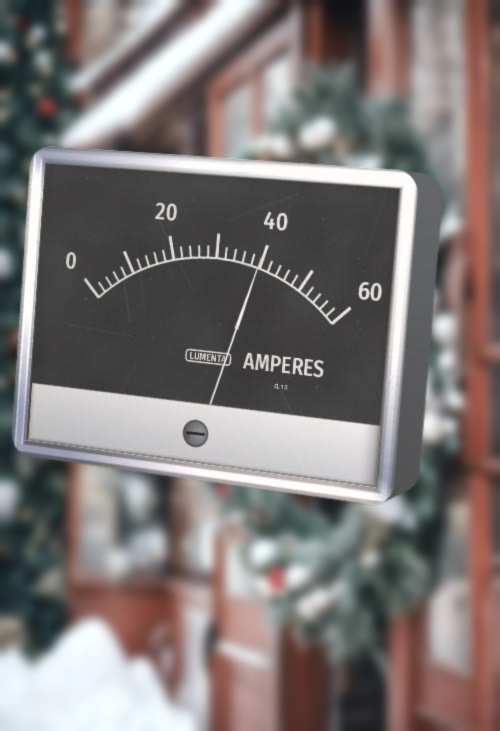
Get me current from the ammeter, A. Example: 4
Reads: 40
